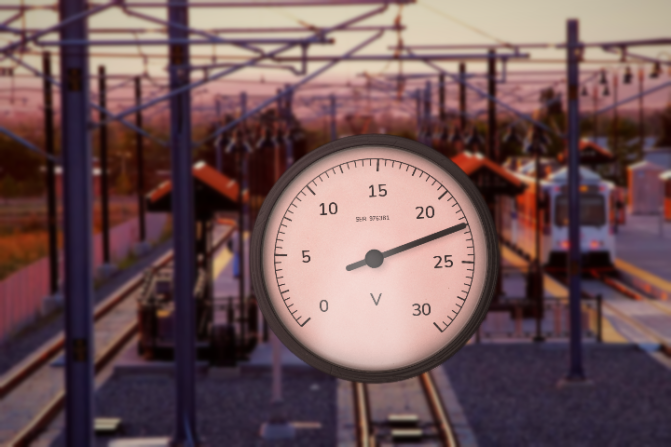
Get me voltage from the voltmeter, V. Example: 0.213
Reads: 22.5
